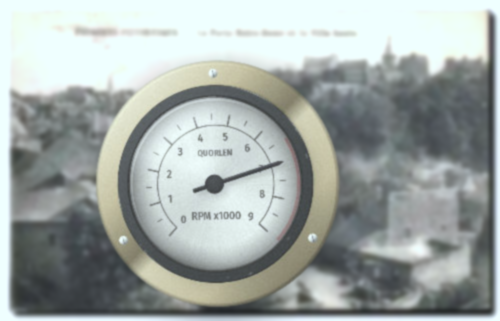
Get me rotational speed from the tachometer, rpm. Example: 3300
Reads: 7000
